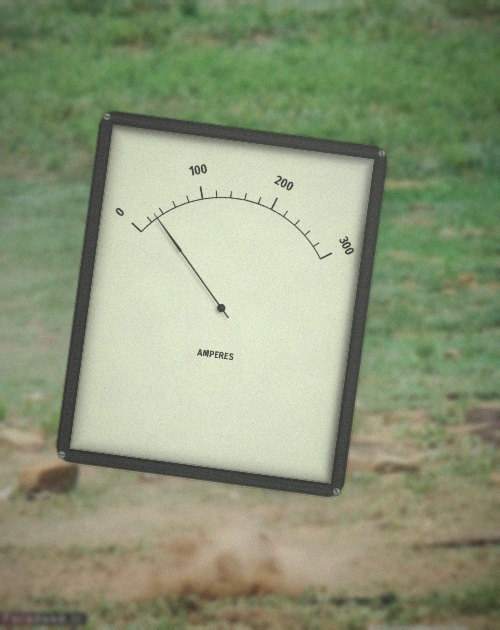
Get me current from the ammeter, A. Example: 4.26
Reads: 30
